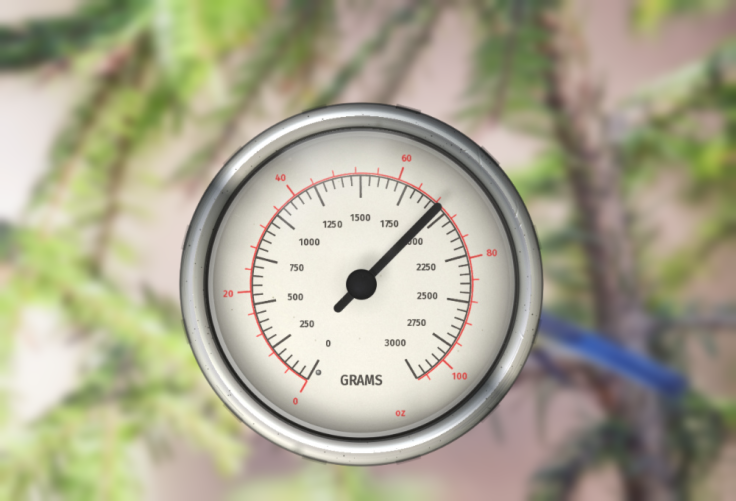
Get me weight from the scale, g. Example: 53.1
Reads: 1950
